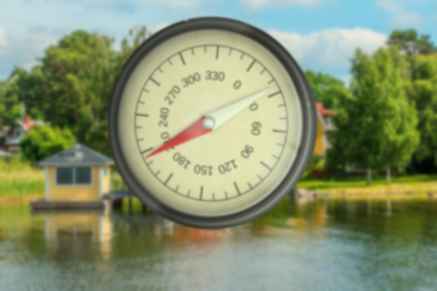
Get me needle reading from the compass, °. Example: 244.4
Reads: 205
